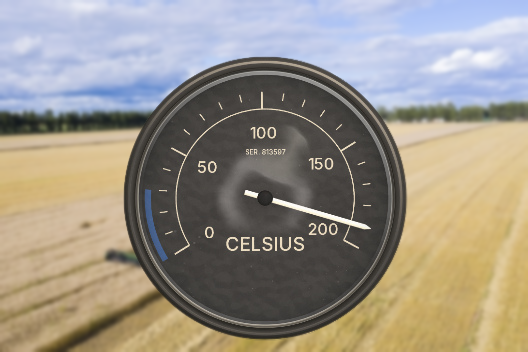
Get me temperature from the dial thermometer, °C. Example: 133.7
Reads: 190
